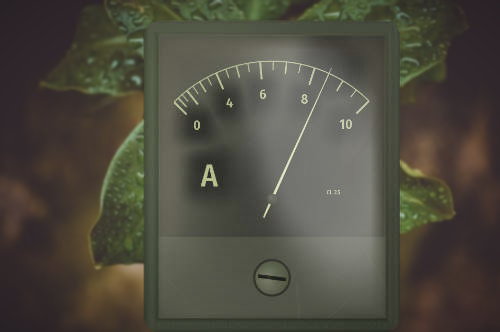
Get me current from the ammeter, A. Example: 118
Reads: 8.5
